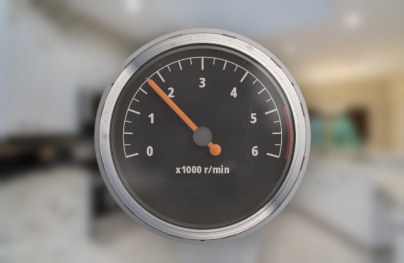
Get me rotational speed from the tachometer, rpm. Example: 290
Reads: 1750
